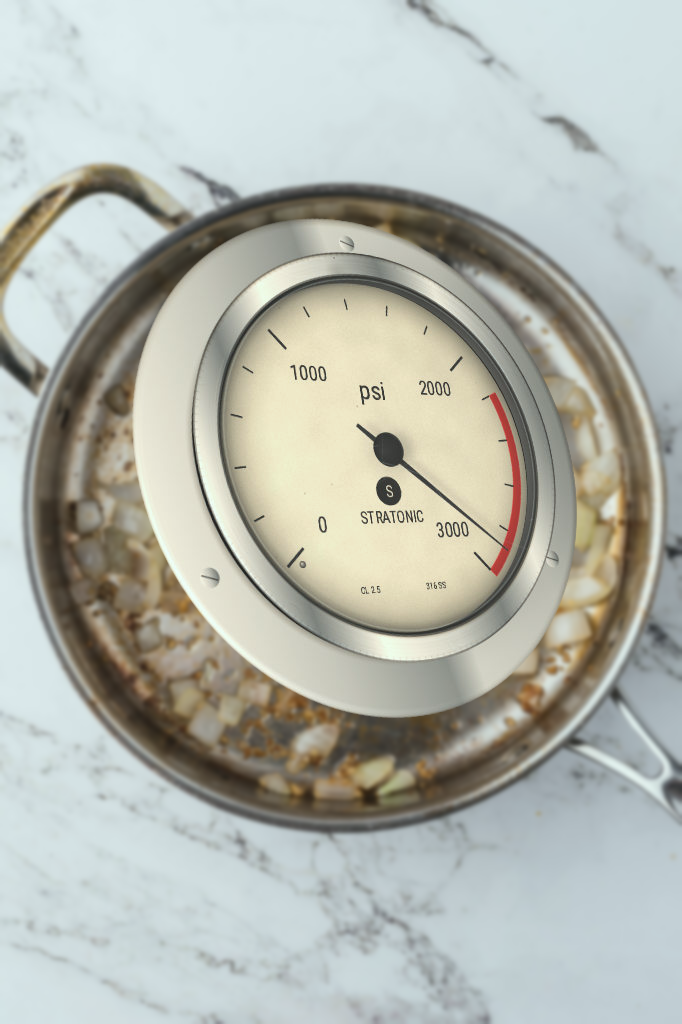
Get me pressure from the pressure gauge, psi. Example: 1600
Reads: 2900
